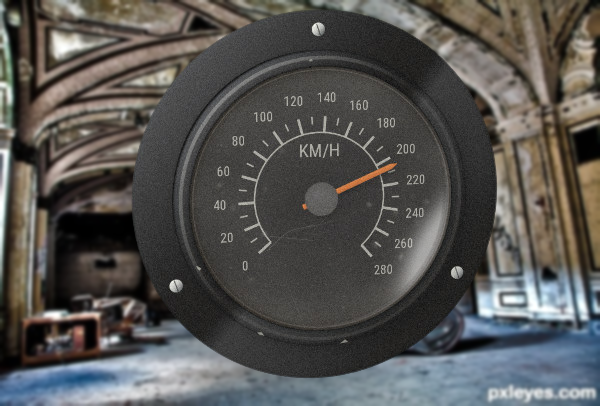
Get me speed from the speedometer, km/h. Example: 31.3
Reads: 205
